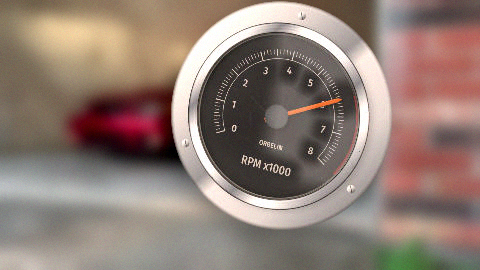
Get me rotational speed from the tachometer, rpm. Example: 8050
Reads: 6000
